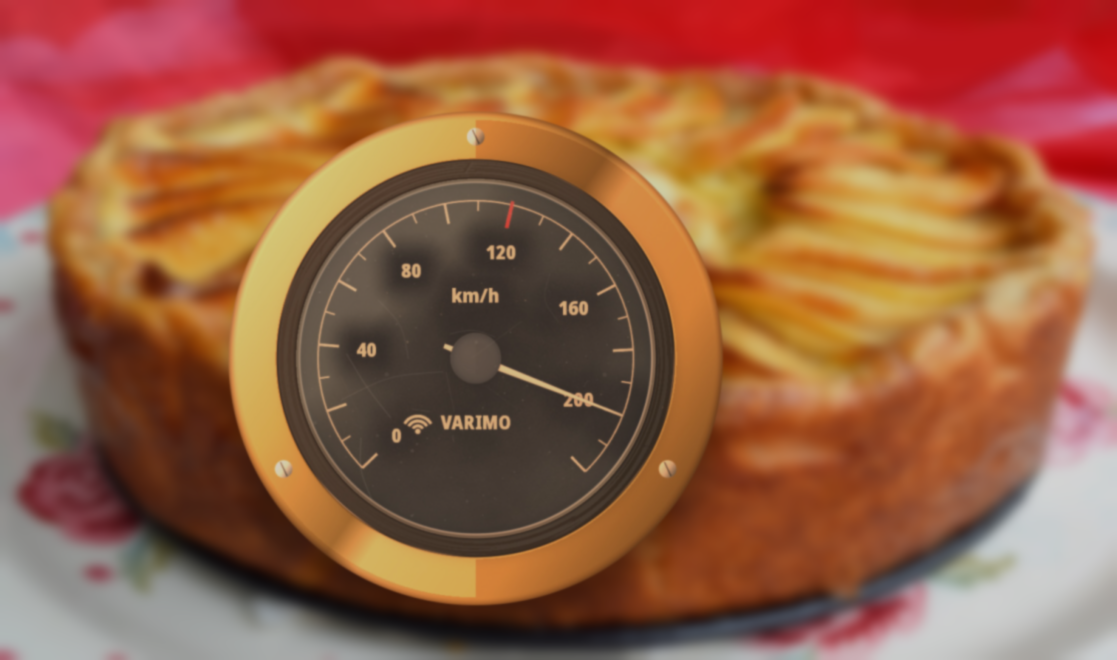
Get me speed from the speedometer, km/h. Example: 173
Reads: 200
